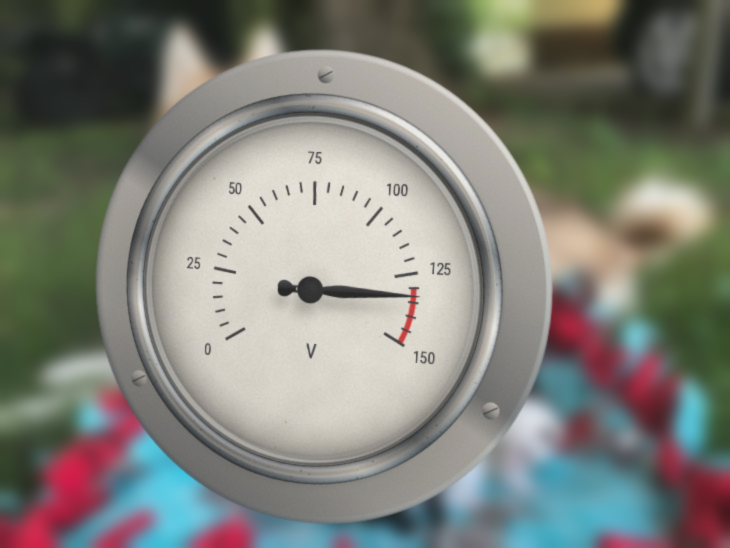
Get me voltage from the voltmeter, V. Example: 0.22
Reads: 132.5
